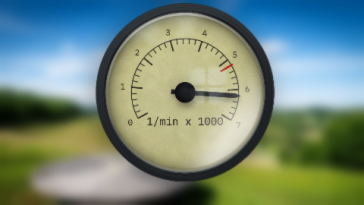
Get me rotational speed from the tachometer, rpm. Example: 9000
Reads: 6200
